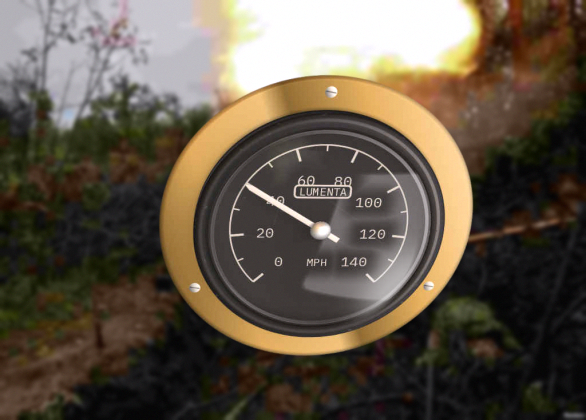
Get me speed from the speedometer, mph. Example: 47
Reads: 40
